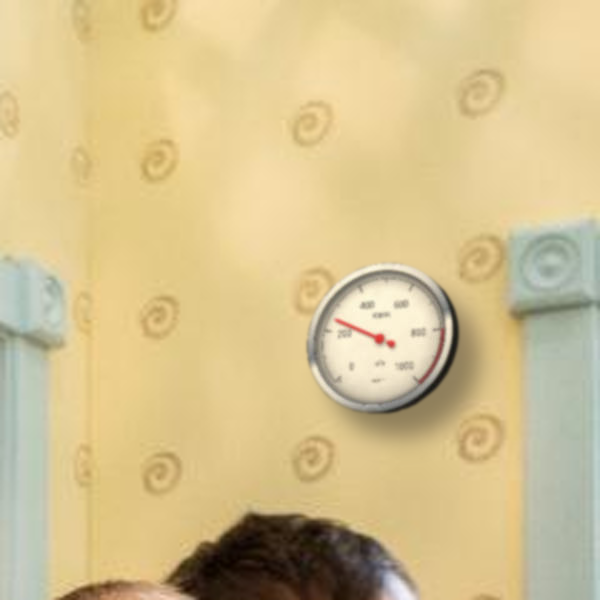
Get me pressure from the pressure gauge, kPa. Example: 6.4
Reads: 250
